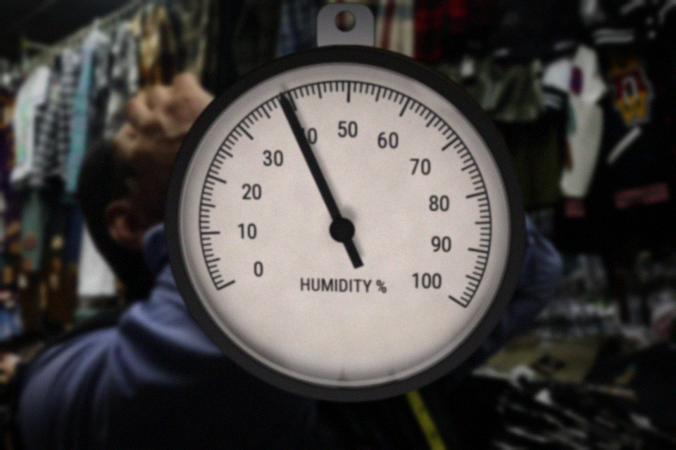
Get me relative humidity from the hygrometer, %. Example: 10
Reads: 39
